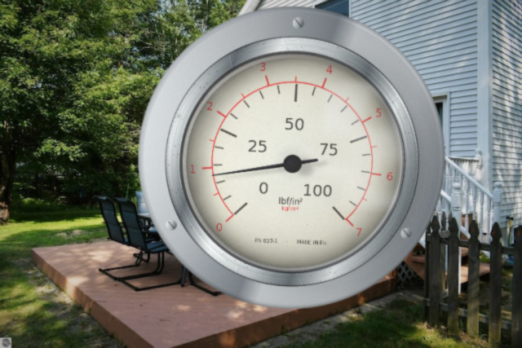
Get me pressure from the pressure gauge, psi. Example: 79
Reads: 12.5
